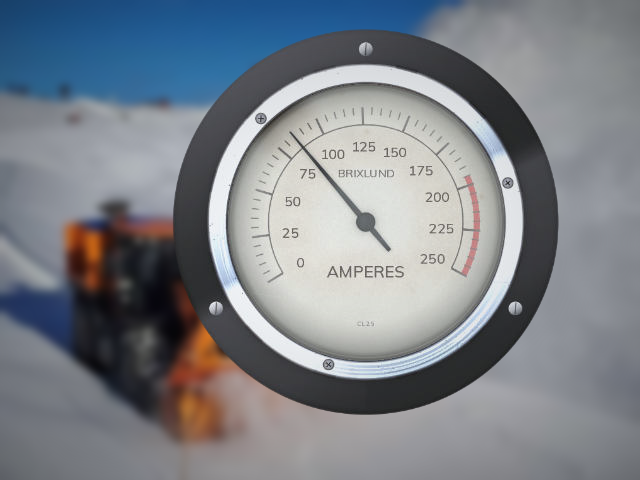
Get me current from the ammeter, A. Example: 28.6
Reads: 85
